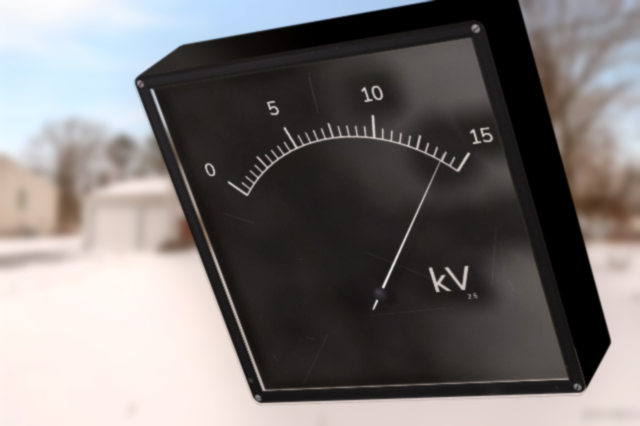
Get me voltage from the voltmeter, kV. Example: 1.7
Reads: 14
